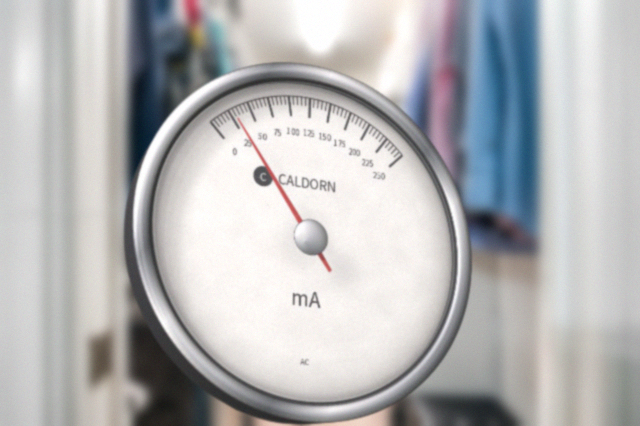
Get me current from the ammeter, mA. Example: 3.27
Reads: 25
